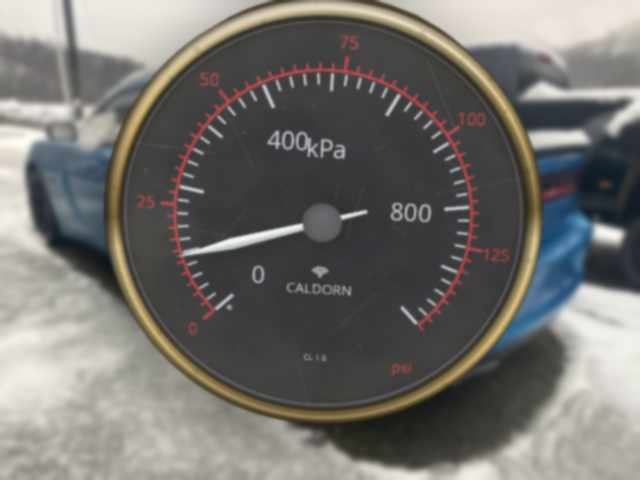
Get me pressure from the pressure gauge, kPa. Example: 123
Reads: 100
